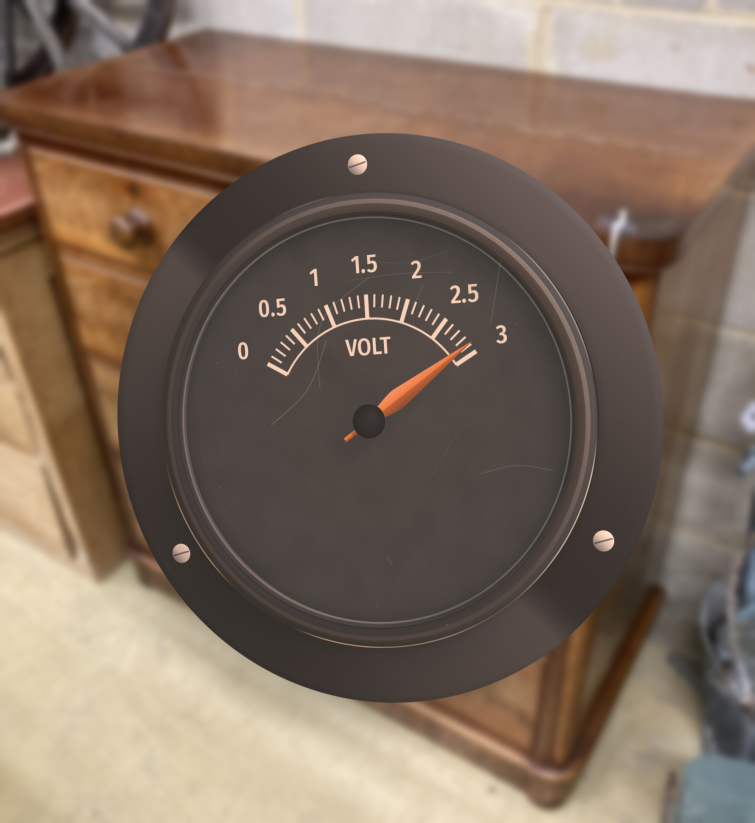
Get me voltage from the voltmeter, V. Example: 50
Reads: 2.9
